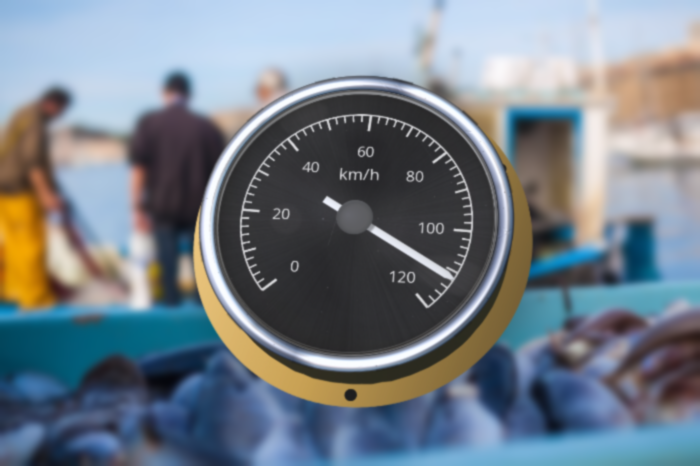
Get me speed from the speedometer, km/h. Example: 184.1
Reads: 112
